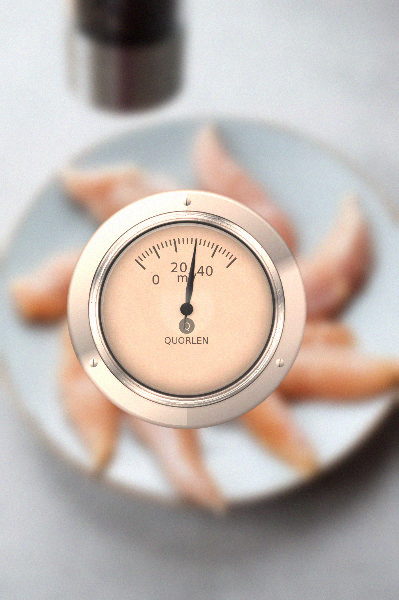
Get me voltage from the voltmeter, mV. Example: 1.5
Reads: 30
